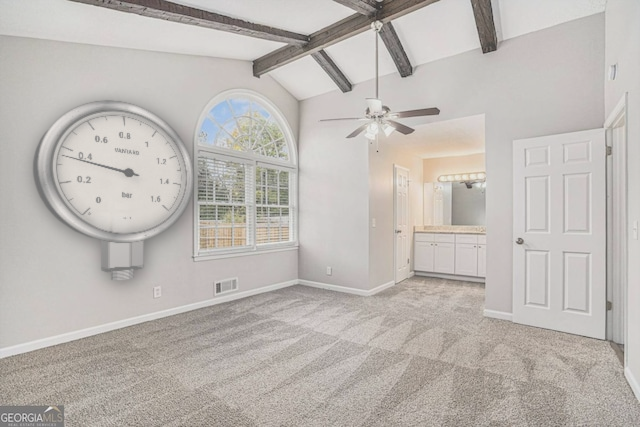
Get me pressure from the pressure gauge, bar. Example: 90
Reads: 0.35
